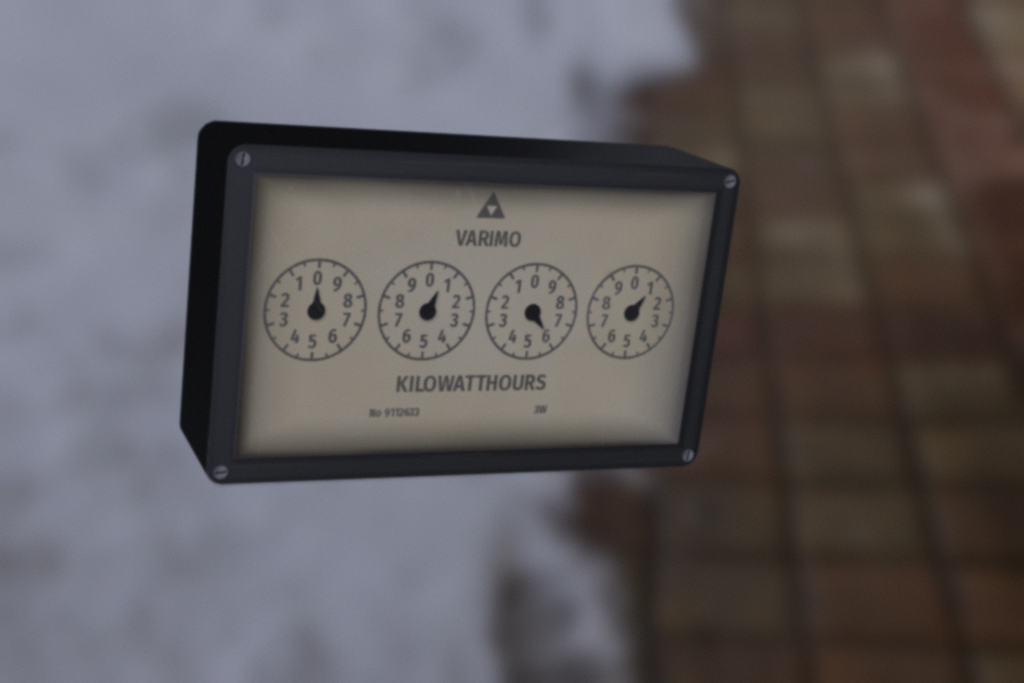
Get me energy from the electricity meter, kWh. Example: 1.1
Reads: 61
